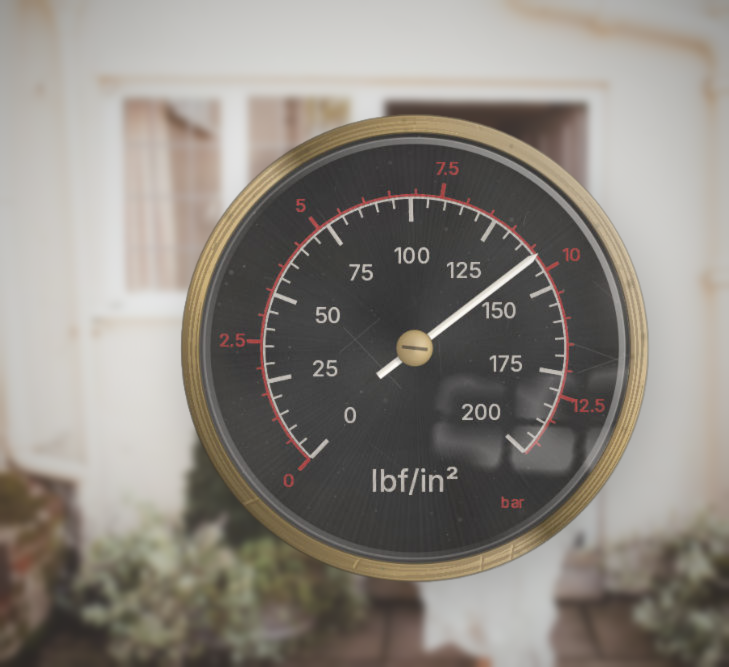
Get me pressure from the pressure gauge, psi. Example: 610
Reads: 140
